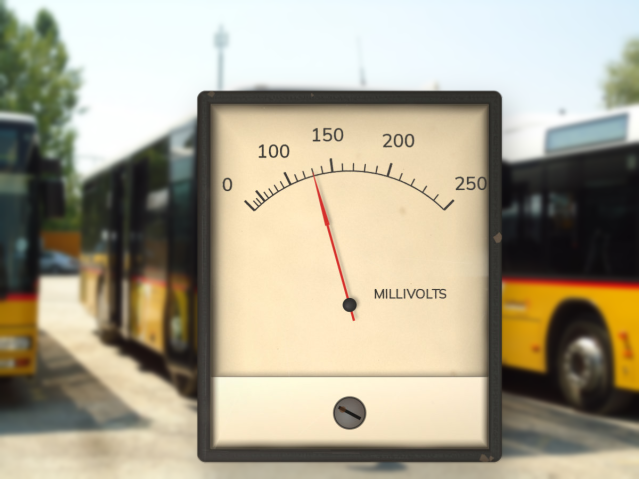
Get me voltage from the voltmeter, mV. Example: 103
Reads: 130
